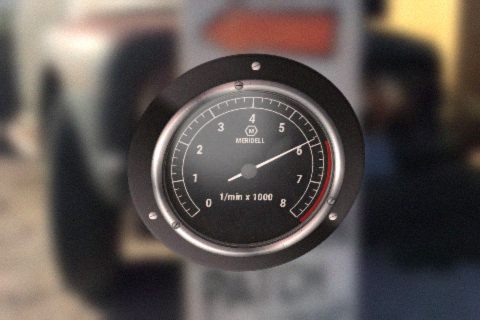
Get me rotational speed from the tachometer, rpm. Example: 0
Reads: 5800
